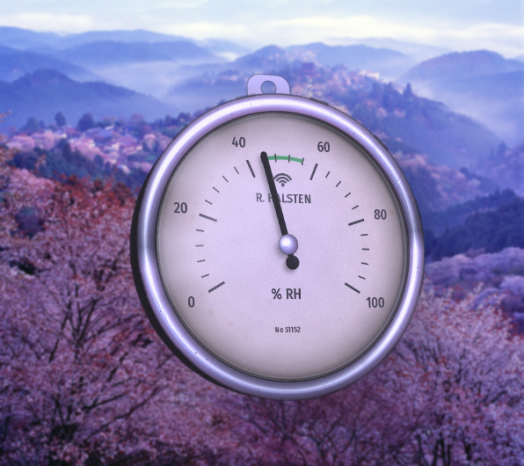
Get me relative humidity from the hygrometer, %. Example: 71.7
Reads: 44
